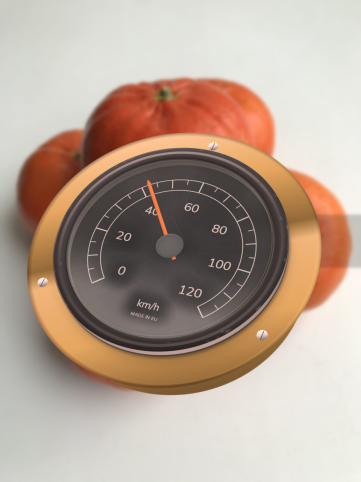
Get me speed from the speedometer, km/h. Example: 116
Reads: 42.5
